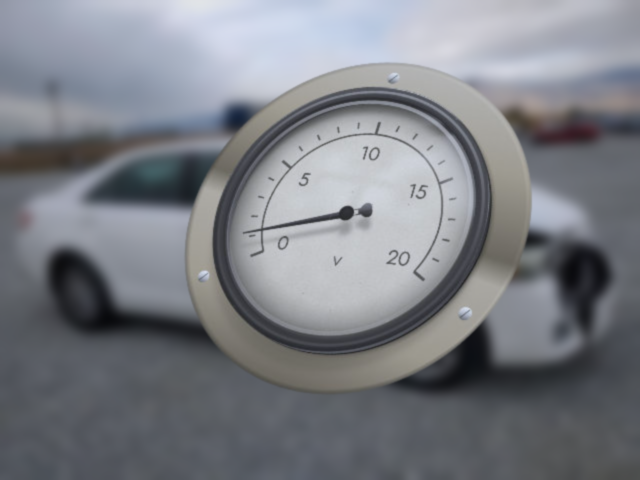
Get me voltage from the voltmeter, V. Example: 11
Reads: 1
